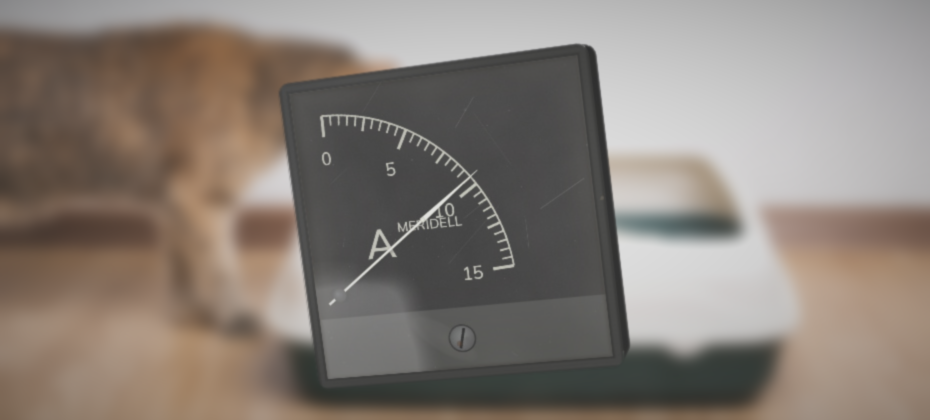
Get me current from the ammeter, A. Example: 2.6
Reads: 9.5
